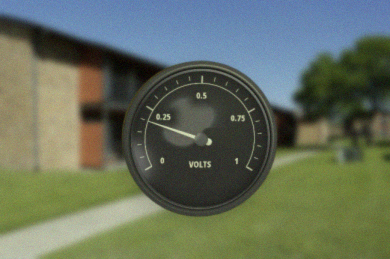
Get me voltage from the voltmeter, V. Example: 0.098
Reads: 0.2
